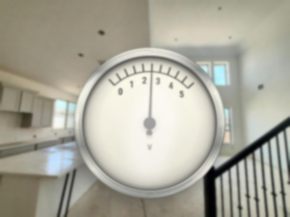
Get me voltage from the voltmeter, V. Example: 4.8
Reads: 2.5
